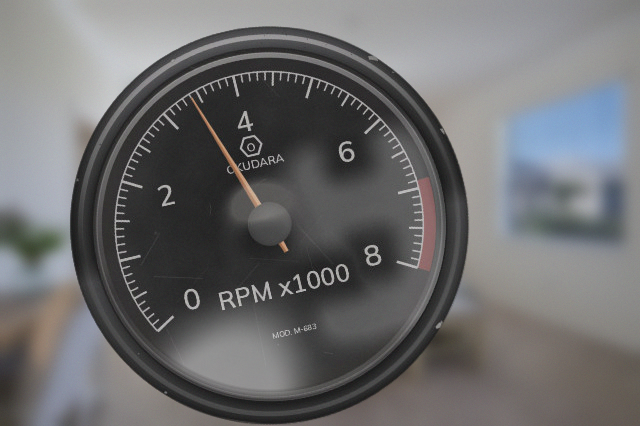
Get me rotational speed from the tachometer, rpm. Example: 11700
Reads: 3400
